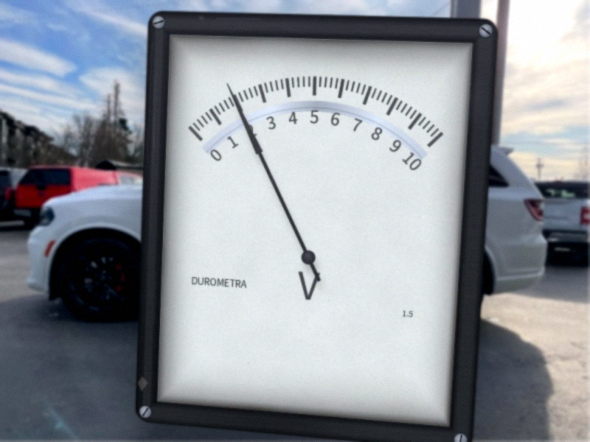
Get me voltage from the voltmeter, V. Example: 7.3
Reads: 2
